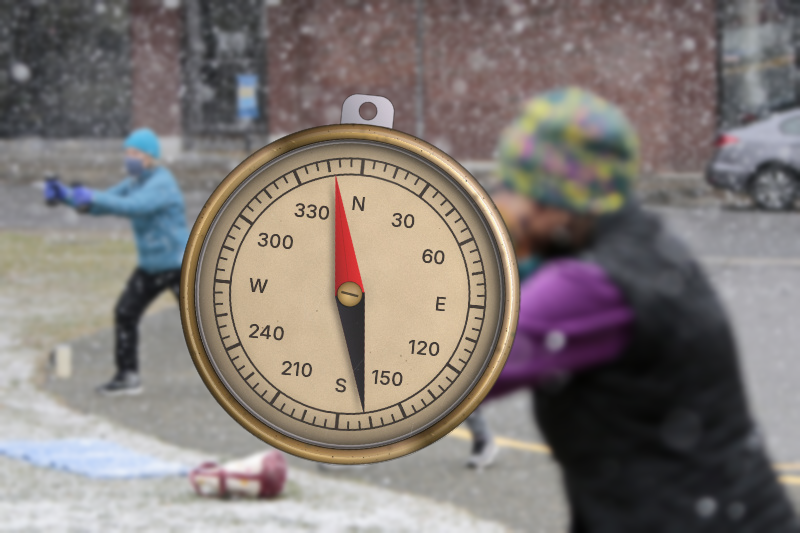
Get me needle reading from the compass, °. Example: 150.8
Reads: 347.5
